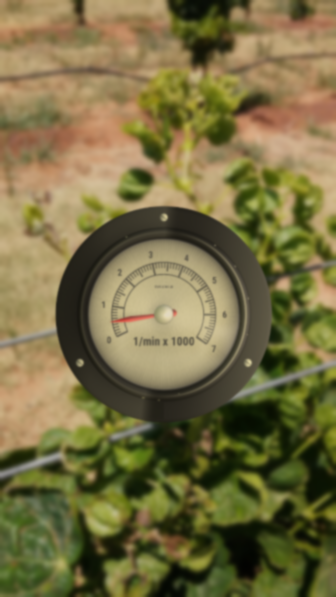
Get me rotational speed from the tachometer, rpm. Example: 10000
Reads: 500
